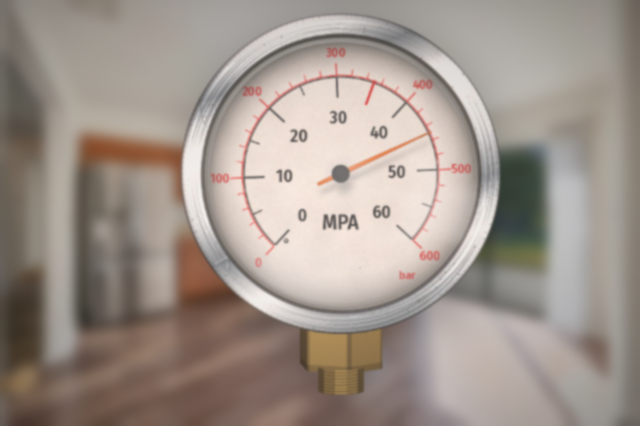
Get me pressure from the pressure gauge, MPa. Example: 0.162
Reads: 45
